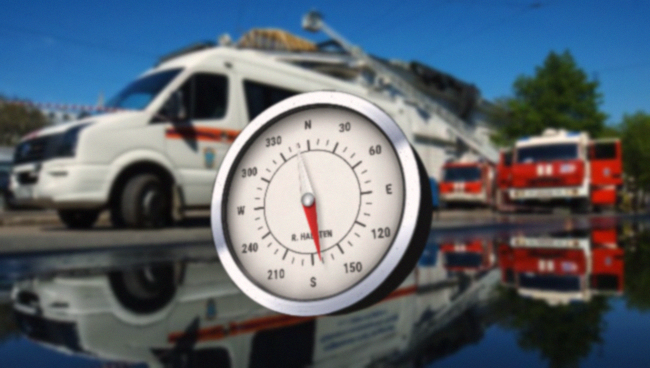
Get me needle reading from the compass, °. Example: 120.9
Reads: 170
